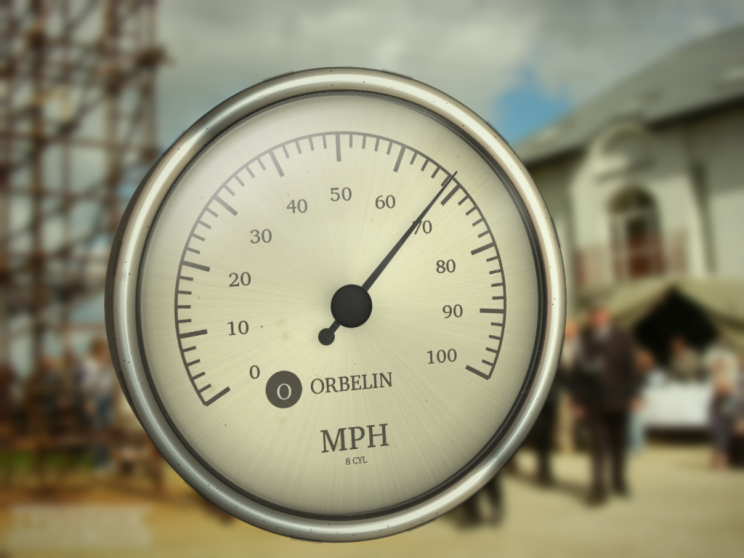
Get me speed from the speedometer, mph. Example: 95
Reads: 68
